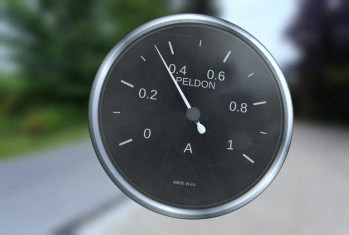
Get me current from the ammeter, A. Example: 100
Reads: 0.35
